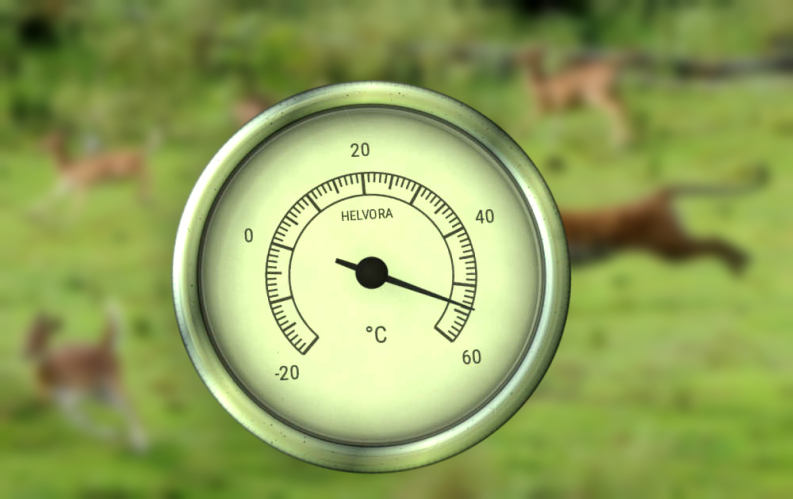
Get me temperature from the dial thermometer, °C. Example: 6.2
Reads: 54
